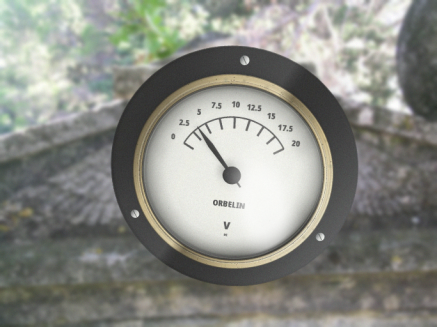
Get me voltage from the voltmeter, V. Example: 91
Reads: 3.75
